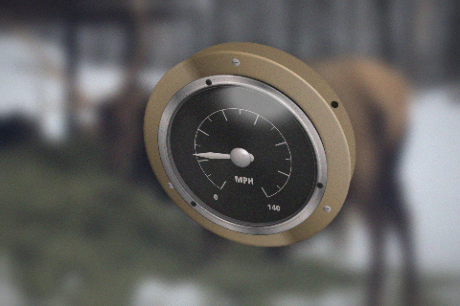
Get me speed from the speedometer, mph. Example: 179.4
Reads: 25
